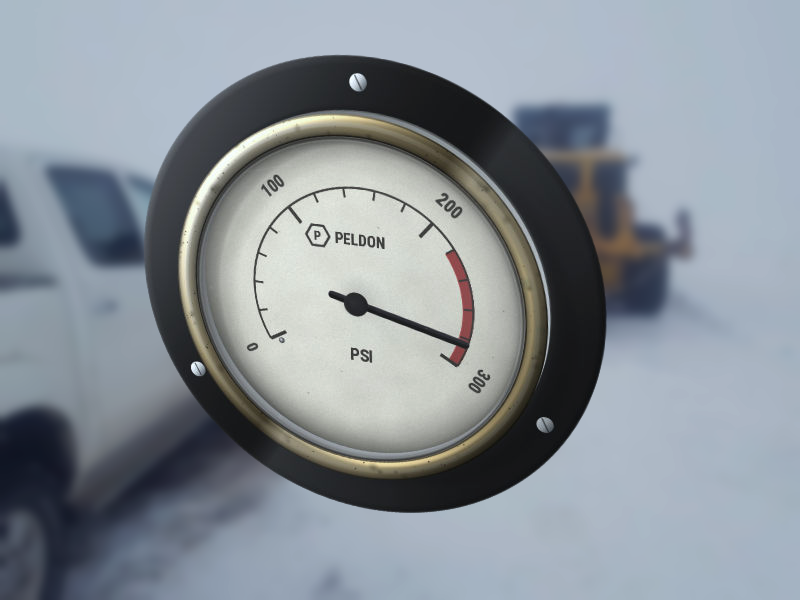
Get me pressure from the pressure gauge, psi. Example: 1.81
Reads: 280
